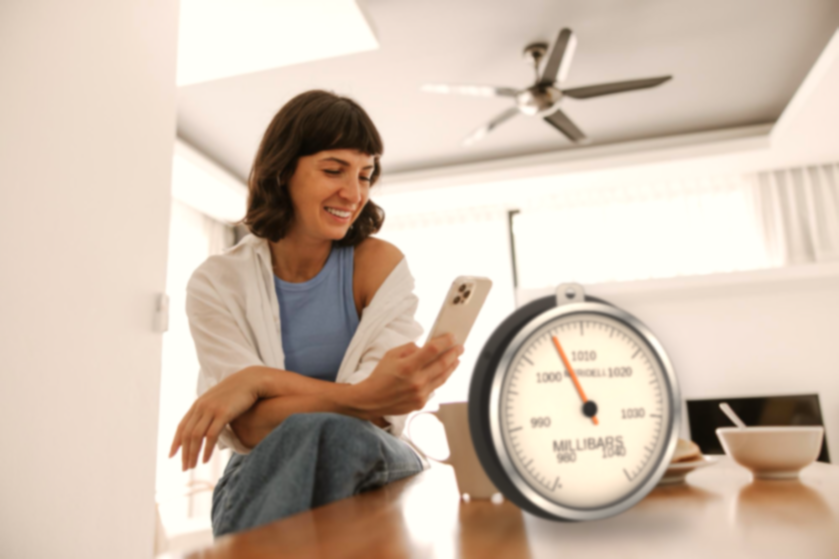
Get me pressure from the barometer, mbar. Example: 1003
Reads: 1005
